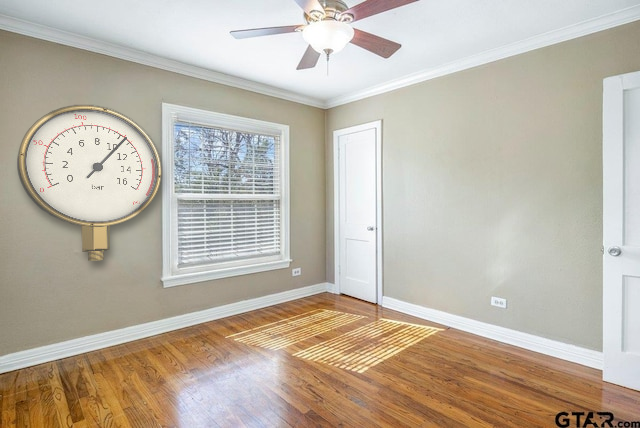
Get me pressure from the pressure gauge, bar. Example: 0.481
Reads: 10.5
